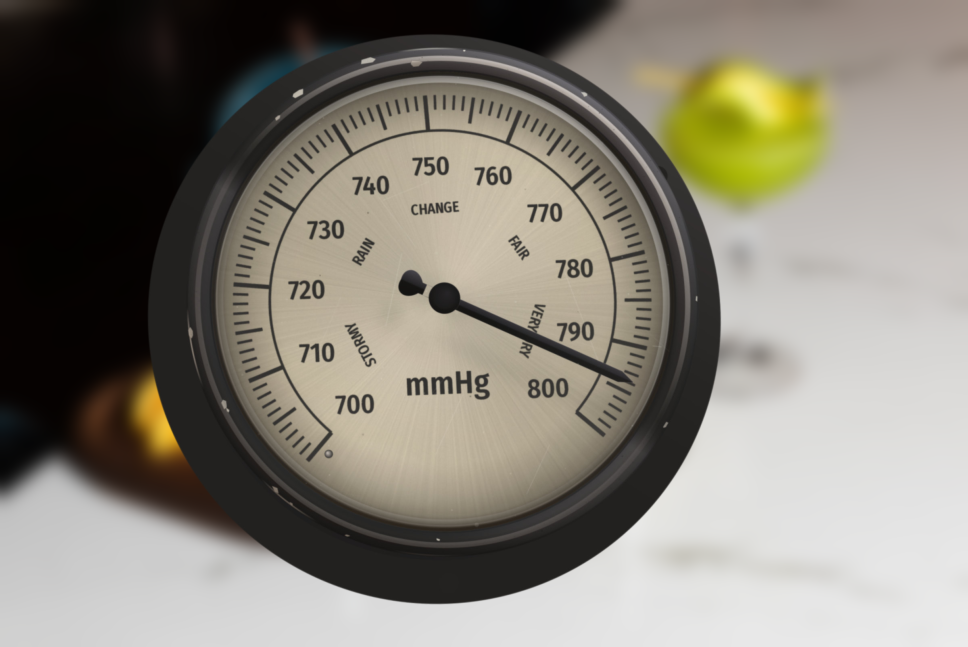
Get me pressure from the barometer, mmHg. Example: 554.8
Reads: 794
